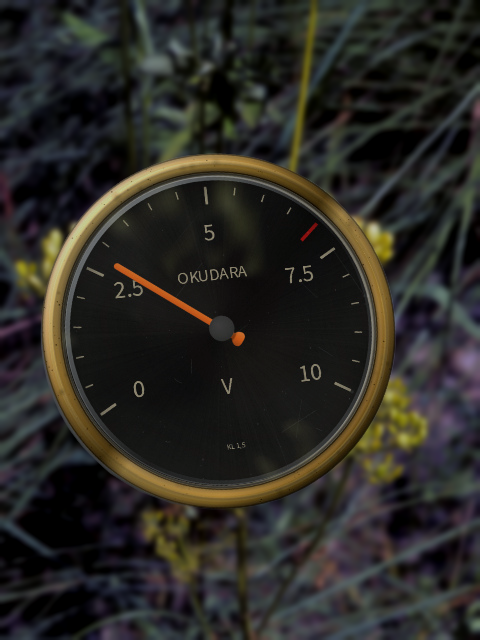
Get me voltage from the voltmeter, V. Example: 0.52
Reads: 2.75
